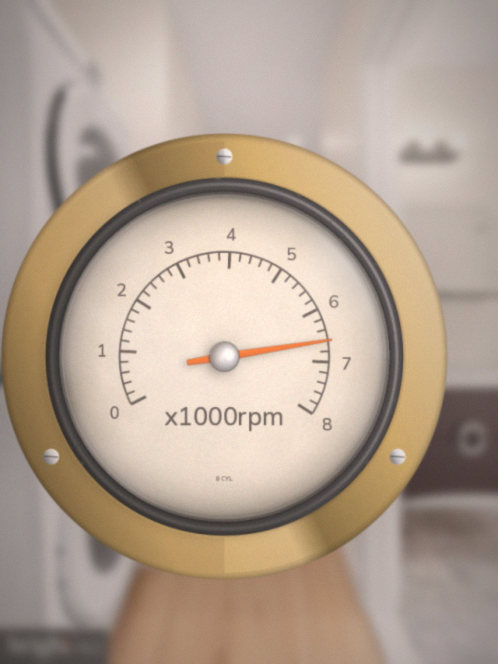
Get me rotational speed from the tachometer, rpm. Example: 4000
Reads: 6600
